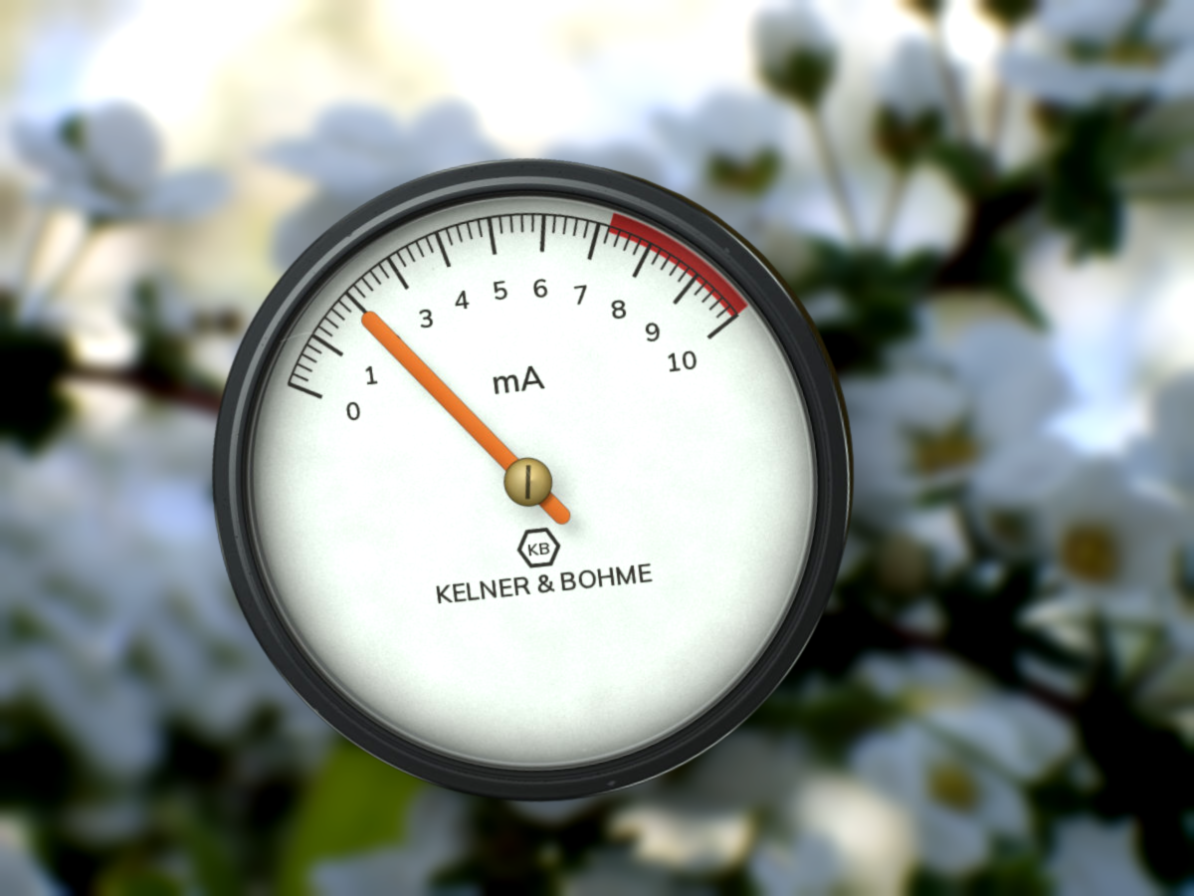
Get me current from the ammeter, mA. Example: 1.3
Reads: 2
